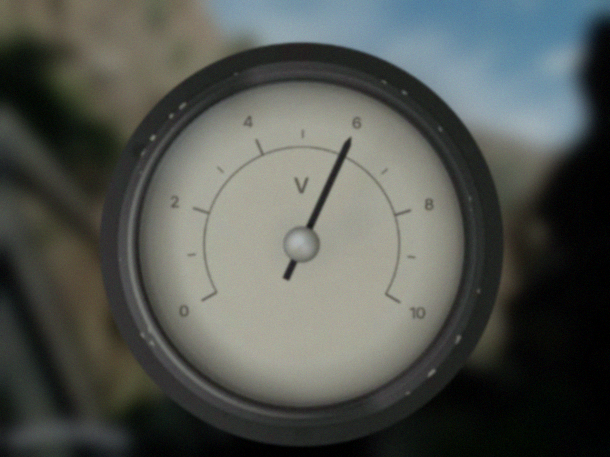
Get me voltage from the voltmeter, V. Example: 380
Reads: 6
